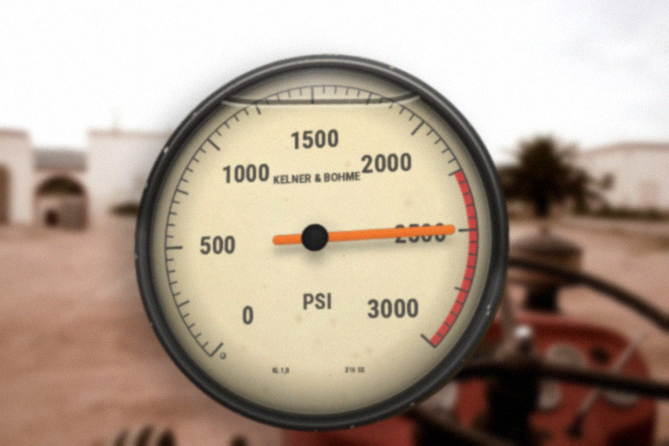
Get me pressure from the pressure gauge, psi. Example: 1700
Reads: 2500
